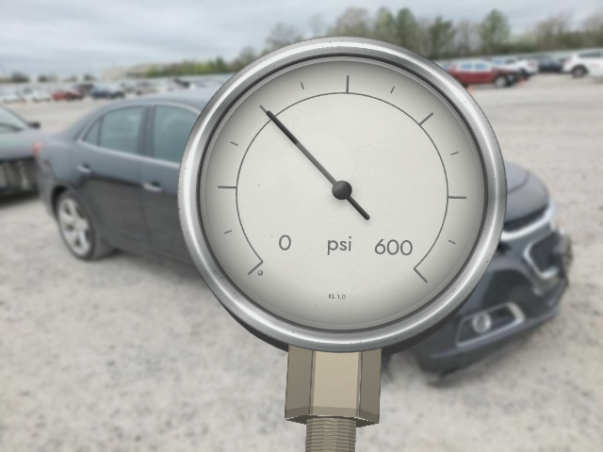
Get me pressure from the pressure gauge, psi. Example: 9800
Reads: 200
